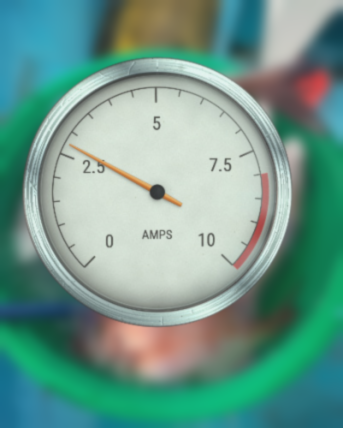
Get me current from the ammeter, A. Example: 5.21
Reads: 2.75
